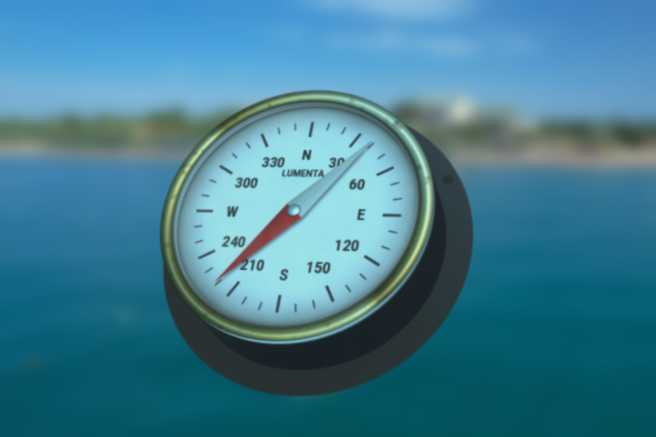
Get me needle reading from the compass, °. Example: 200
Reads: 220
